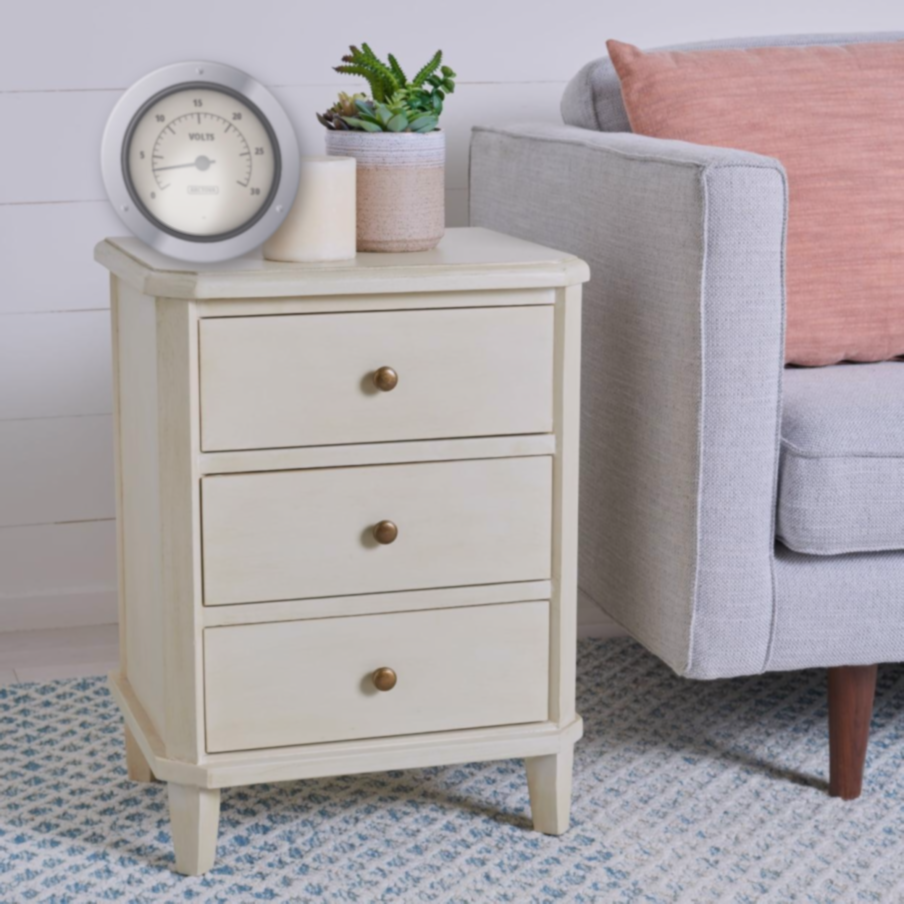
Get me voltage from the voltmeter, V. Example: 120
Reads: 3
